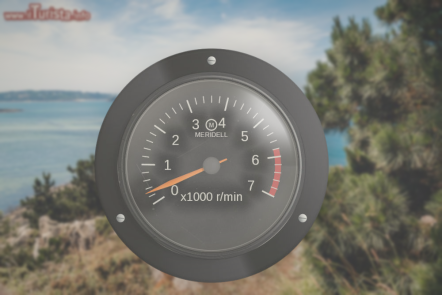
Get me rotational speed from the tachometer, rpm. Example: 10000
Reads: 300
